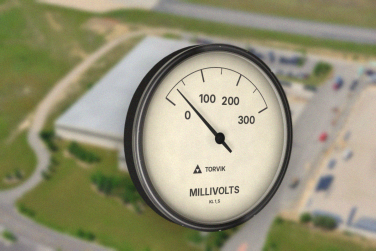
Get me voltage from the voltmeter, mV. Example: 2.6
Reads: 25
